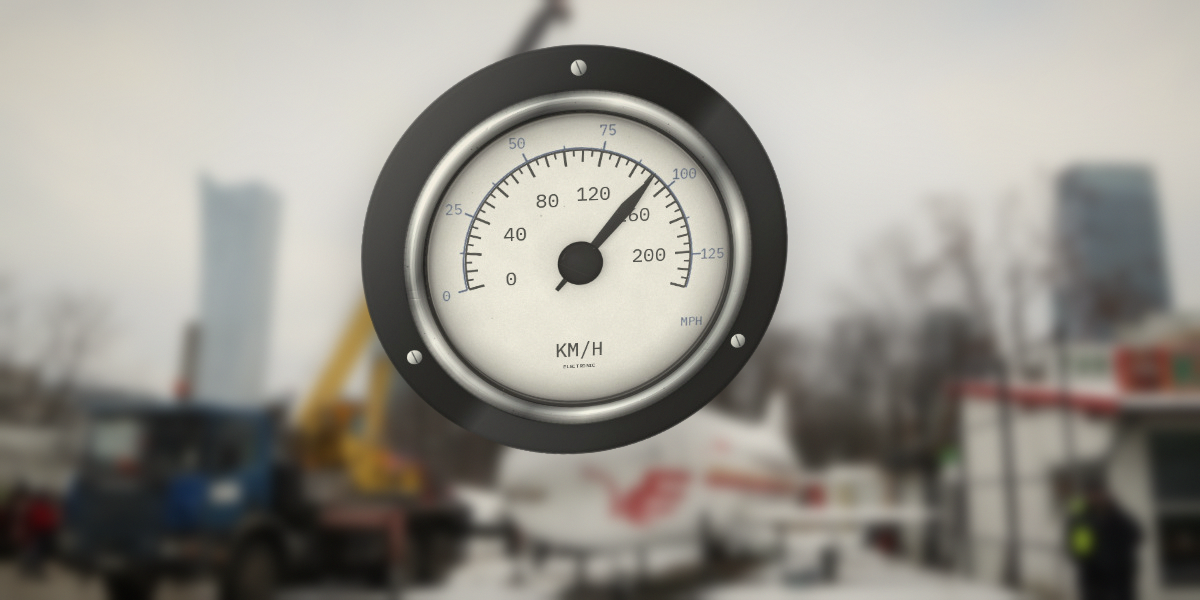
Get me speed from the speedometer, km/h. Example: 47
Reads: 150
